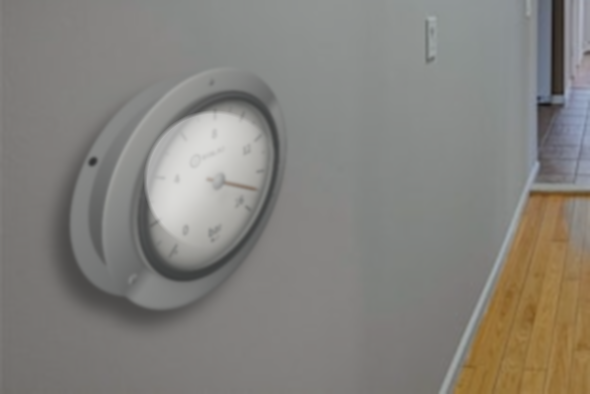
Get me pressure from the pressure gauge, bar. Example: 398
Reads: 15
